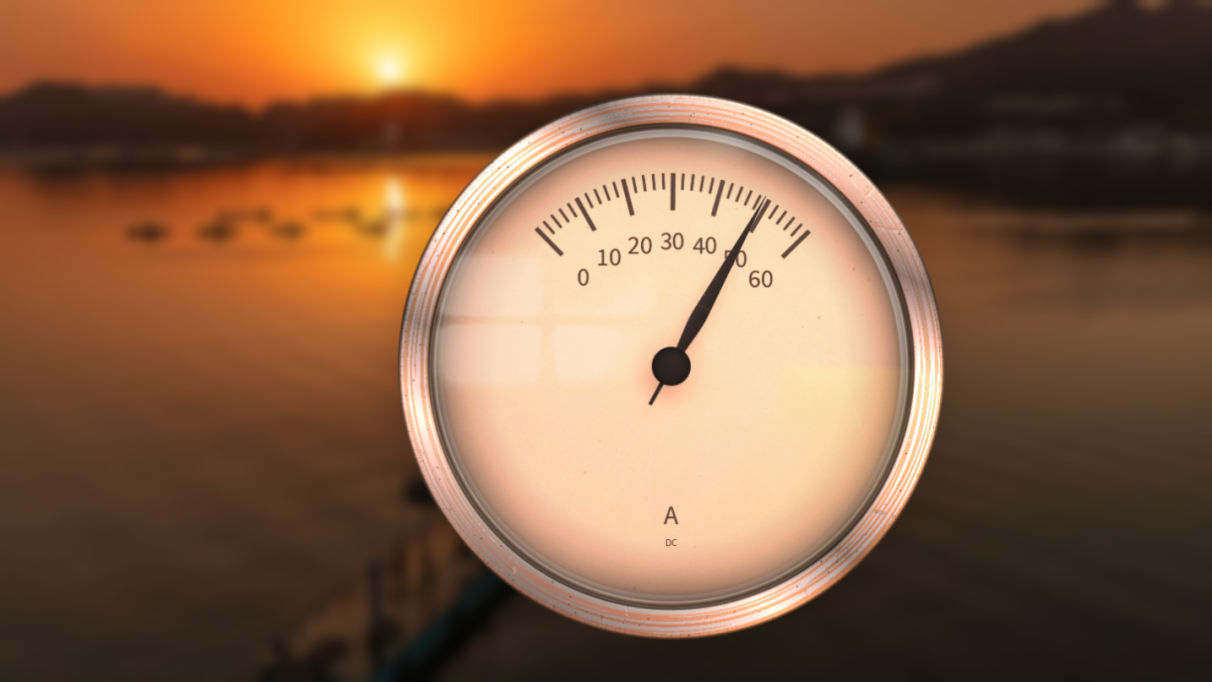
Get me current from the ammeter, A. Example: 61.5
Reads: 49
